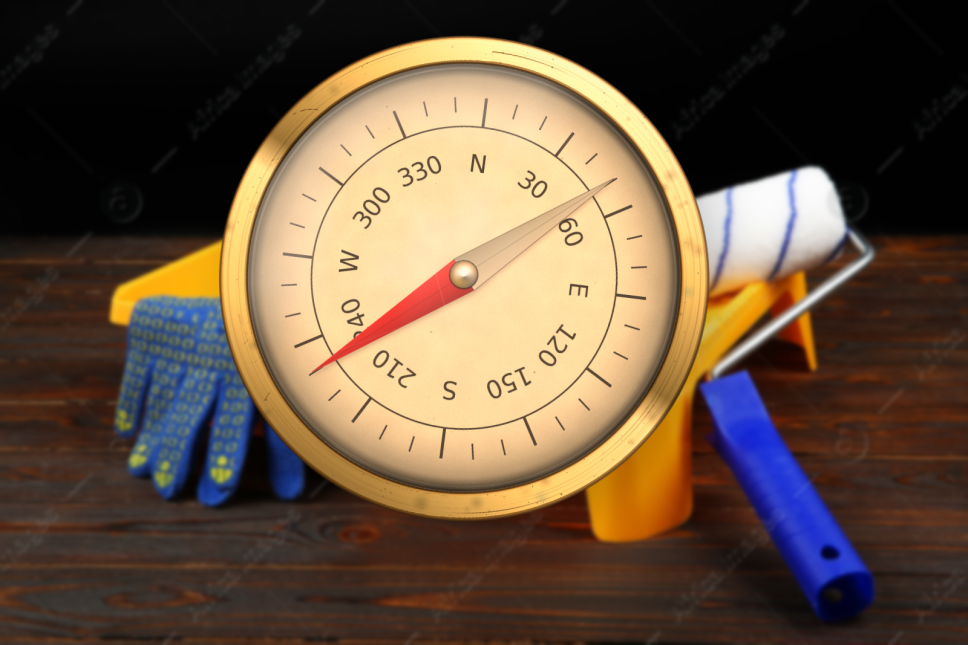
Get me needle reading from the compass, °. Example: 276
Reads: 230
